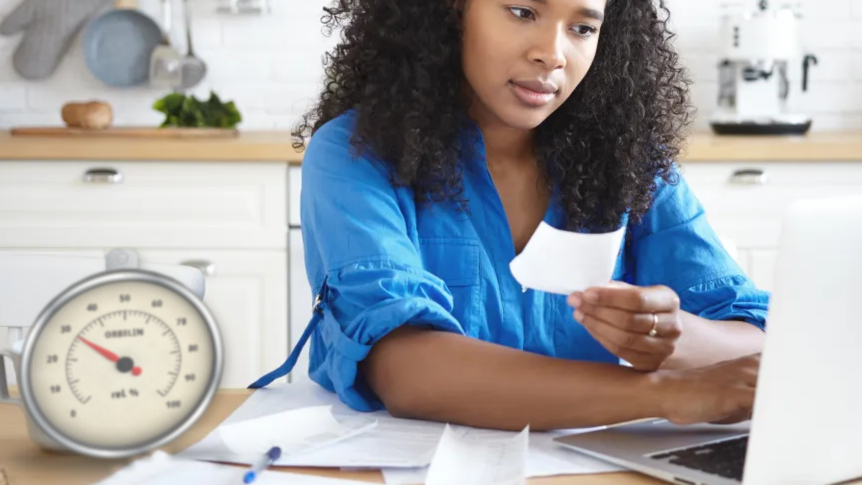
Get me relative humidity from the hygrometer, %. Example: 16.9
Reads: 30
